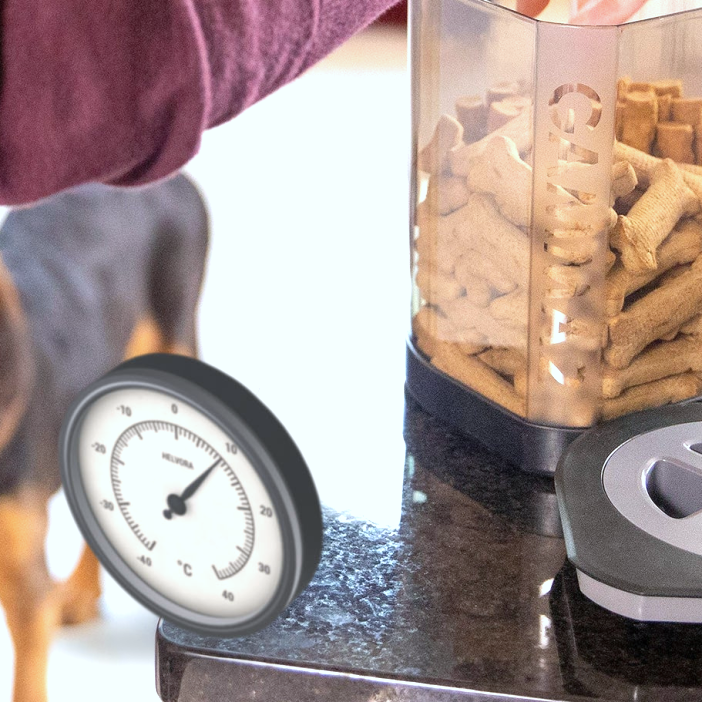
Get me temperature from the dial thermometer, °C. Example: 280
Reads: 10
